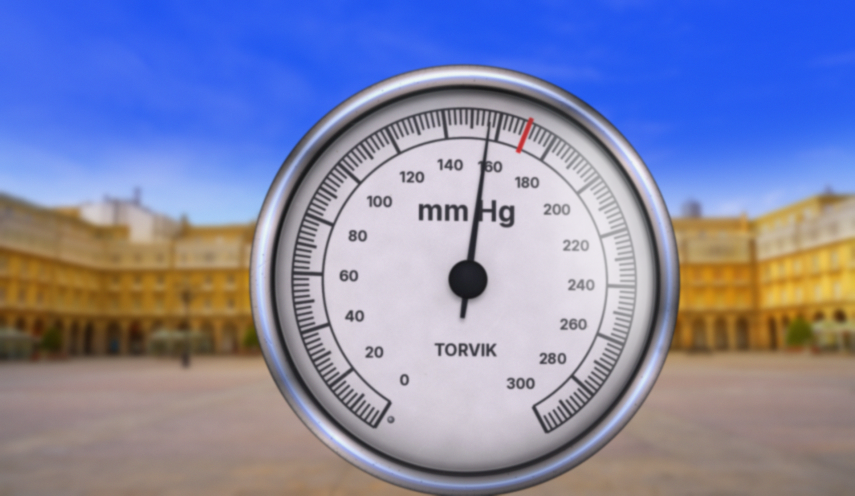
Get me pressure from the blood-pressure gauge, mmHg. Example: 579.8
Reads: 156
